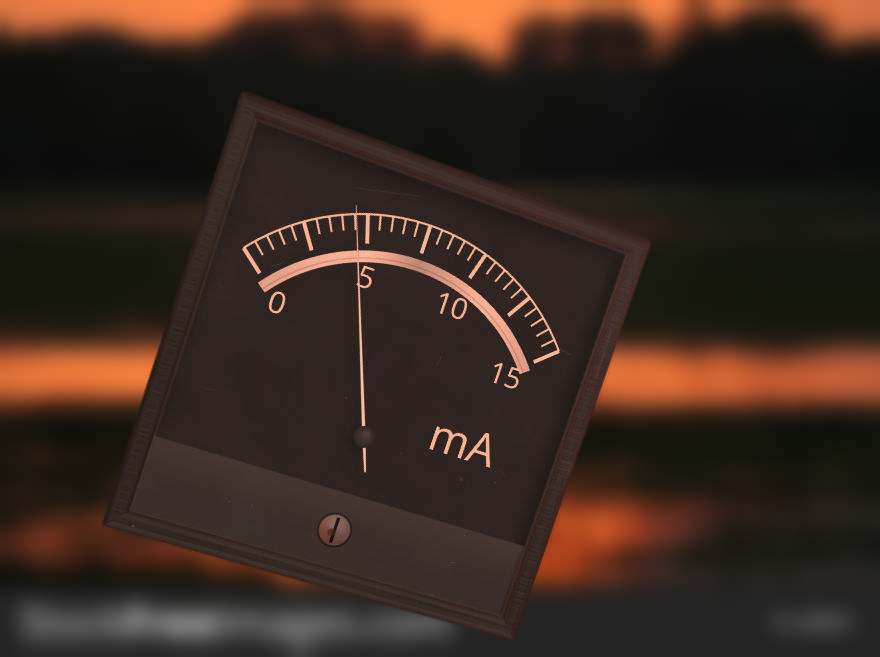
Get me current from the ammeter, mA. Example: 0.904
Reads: 4.5
